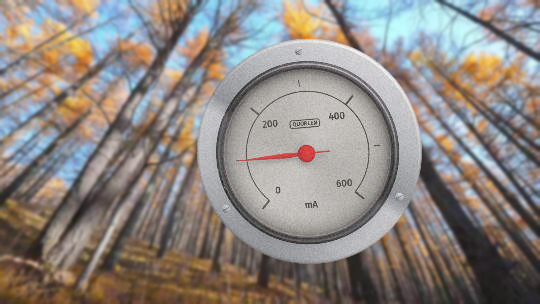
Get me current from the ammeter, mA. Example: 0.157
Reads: 100
